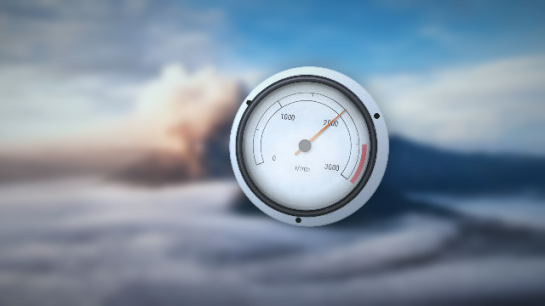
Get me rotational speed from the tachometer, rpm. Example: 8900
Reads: 2000
